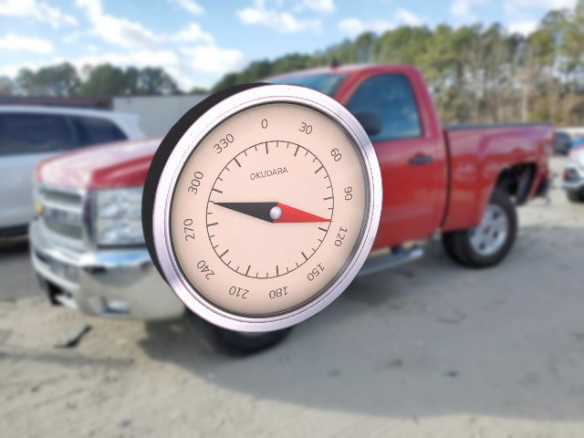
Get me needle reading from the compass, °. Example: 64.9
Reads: 110
